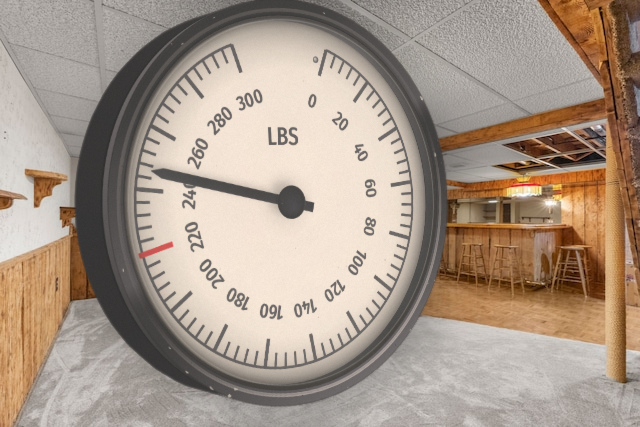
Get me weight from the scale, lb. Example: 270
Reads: 246
